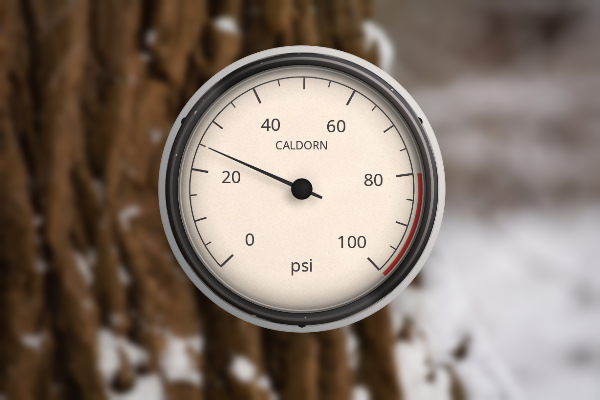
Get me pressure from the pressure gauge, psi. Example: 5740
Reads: 25
